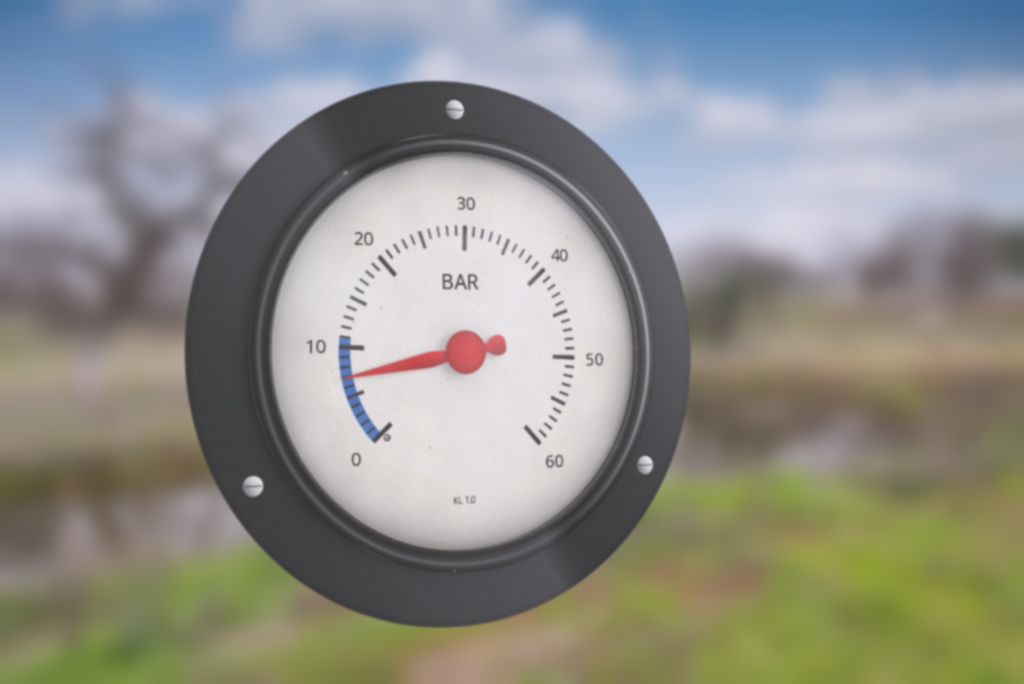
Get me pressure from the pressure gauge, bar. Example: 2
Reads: 7
